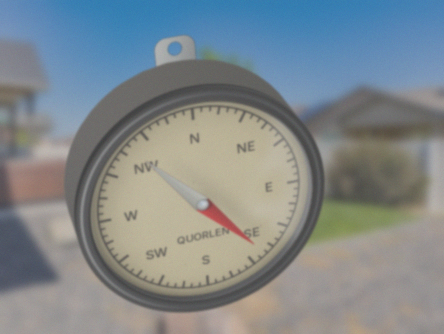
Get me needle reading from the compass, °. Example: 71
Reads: 140
